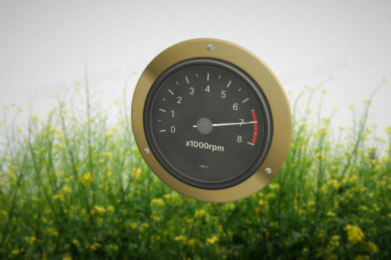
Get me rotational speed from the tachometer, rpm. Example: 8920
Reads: 7000
